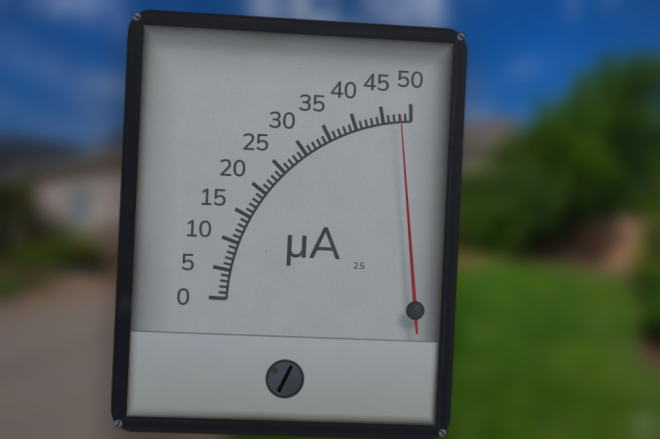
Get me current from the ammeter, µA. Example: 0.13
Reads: 48
